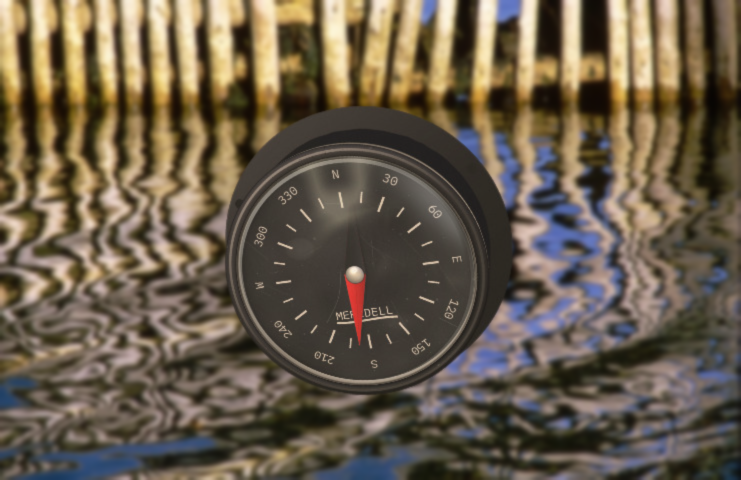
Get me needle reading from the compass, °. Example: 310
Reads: 187.5
